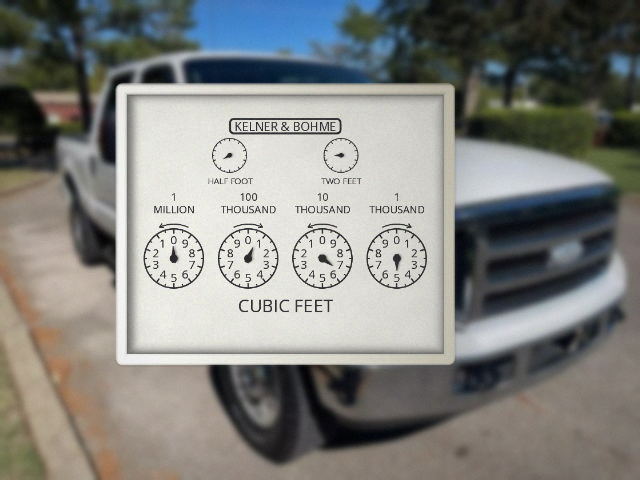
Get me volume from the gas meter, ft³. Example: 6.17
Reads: 6500
